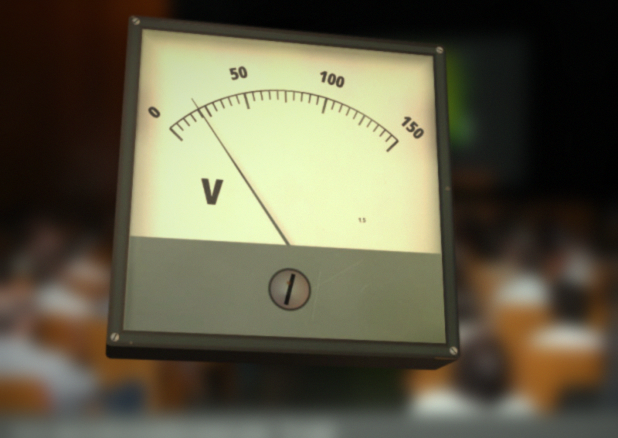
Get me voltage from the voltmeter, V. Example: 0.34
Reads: 20
